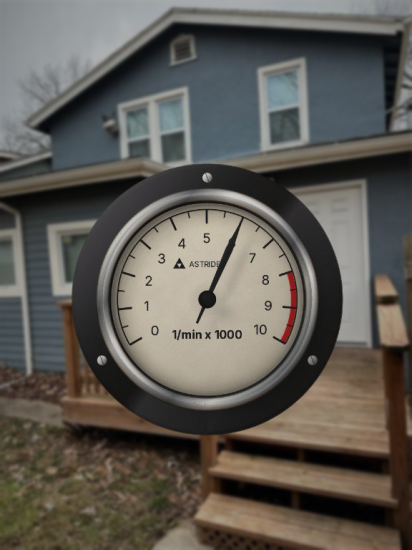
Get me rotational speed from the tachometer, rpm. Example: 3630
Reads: 6000
